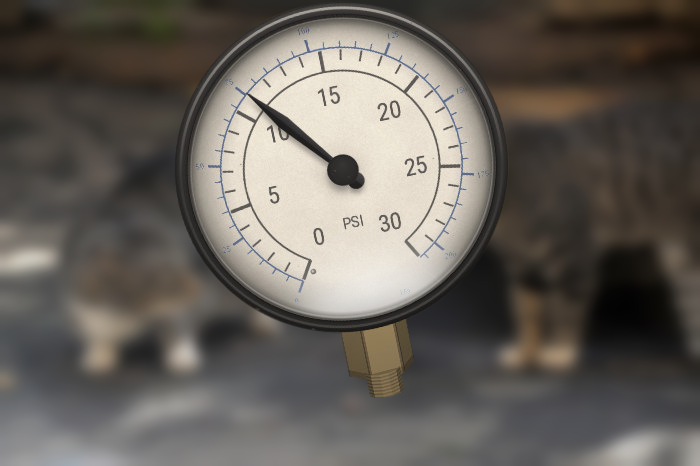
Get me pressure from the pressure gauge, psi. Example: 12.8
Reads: 11
